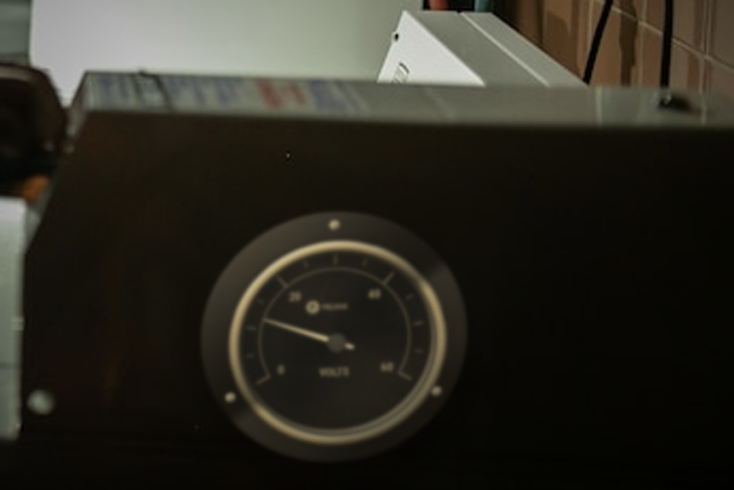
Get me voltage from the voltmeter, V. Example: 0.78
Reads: 12.5
